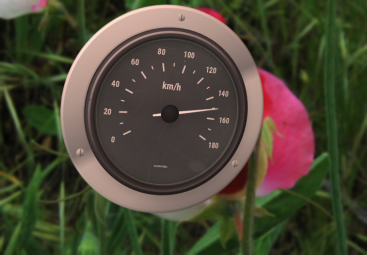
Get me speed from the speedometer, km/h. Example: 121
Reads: 150
